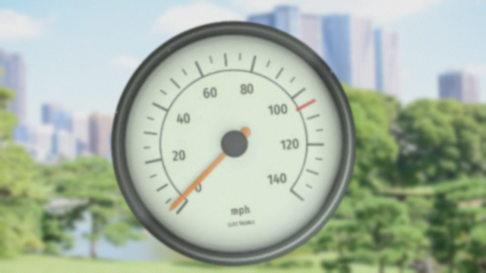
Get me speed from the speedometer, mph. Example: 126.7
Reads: 2.5
